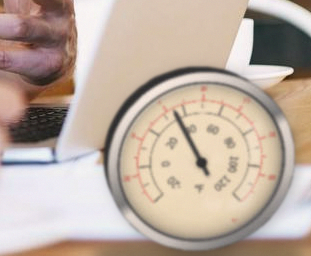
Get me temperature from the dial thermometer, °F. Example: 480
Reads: 35
